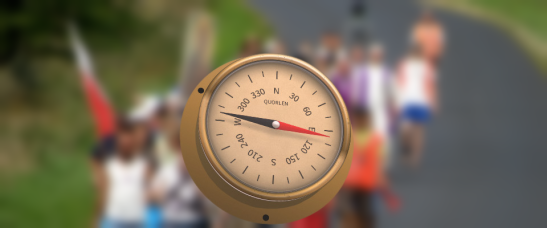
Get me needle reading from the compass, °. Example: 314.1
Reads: 97.5
